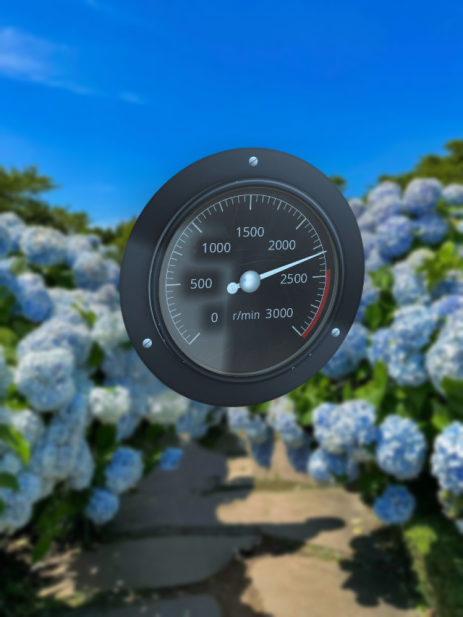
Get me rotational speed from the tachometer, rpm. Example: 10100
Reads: 2300
